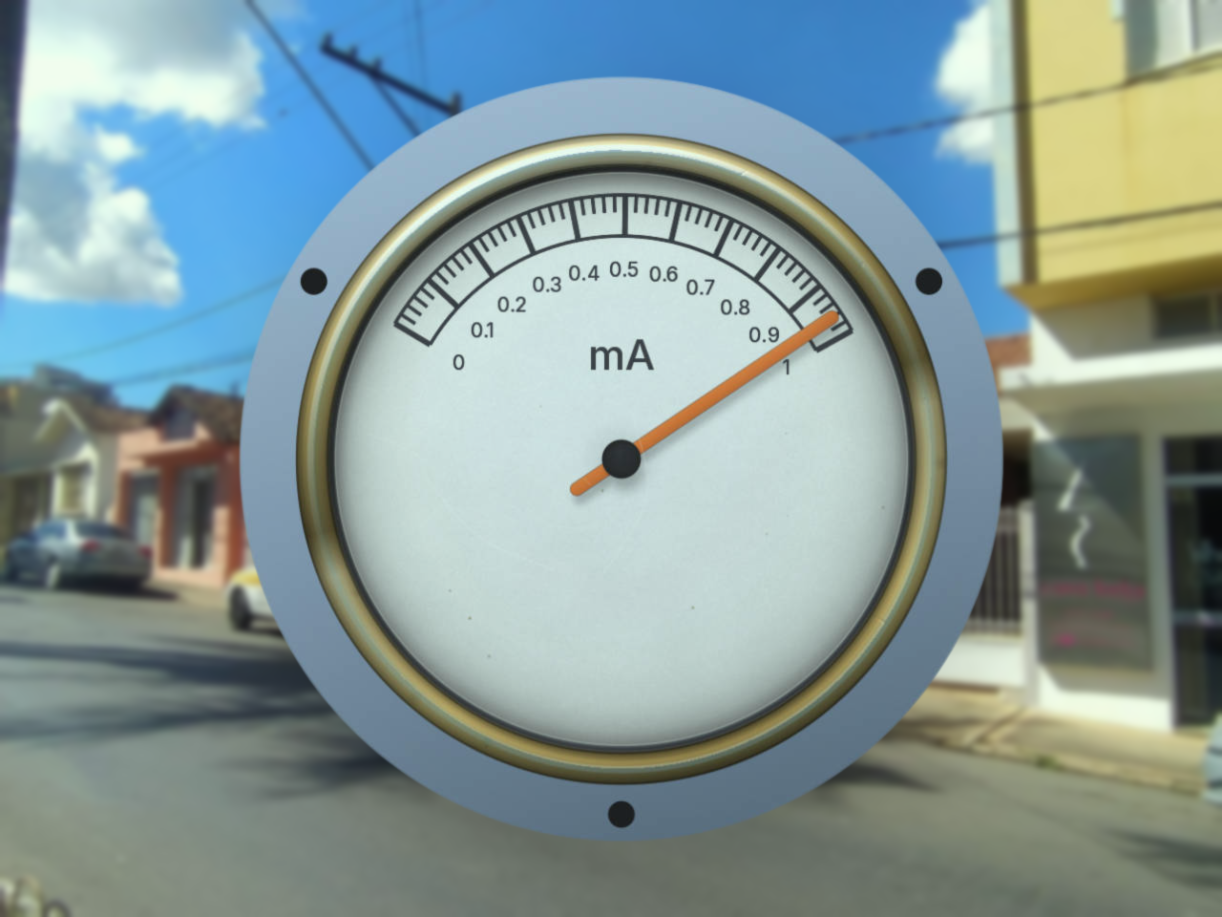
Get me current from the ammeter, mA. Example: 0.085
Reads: 0.96
